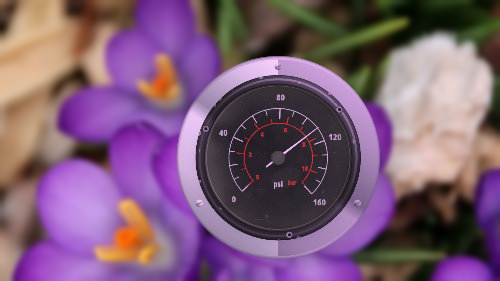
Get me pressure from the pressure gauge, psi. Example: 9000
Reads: 110
